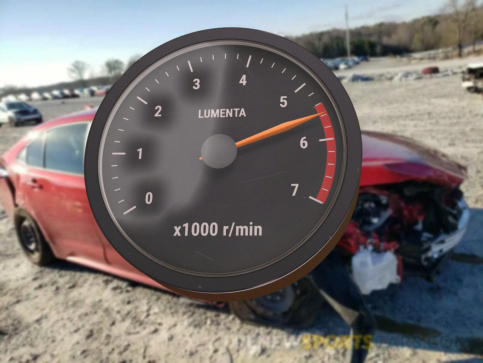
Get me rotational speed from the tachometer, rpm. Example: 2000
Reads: 5600
